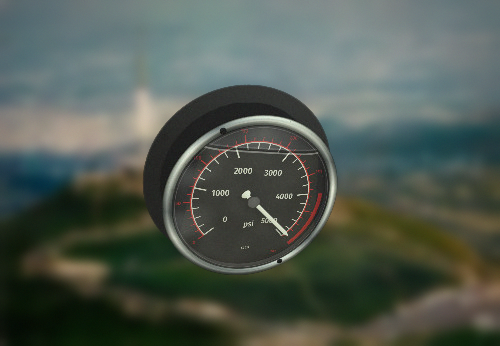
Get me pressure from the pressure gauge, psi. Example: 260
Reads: 4900
